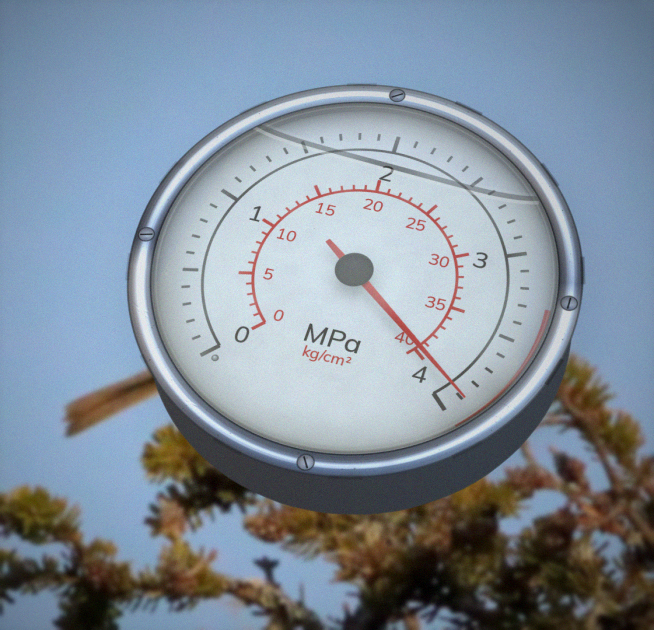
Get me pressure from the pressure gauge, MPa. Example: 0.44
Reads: 3.9
